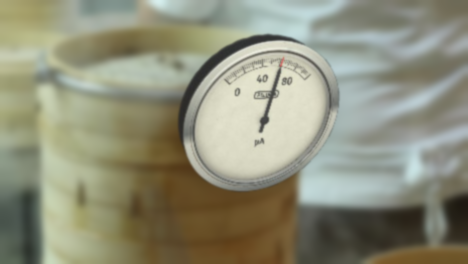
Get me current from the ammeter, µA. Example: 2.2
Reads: 60
